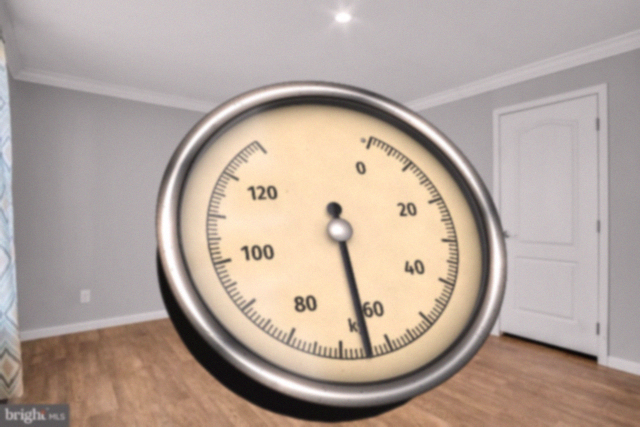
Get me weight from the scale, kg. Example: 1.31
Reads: 65
